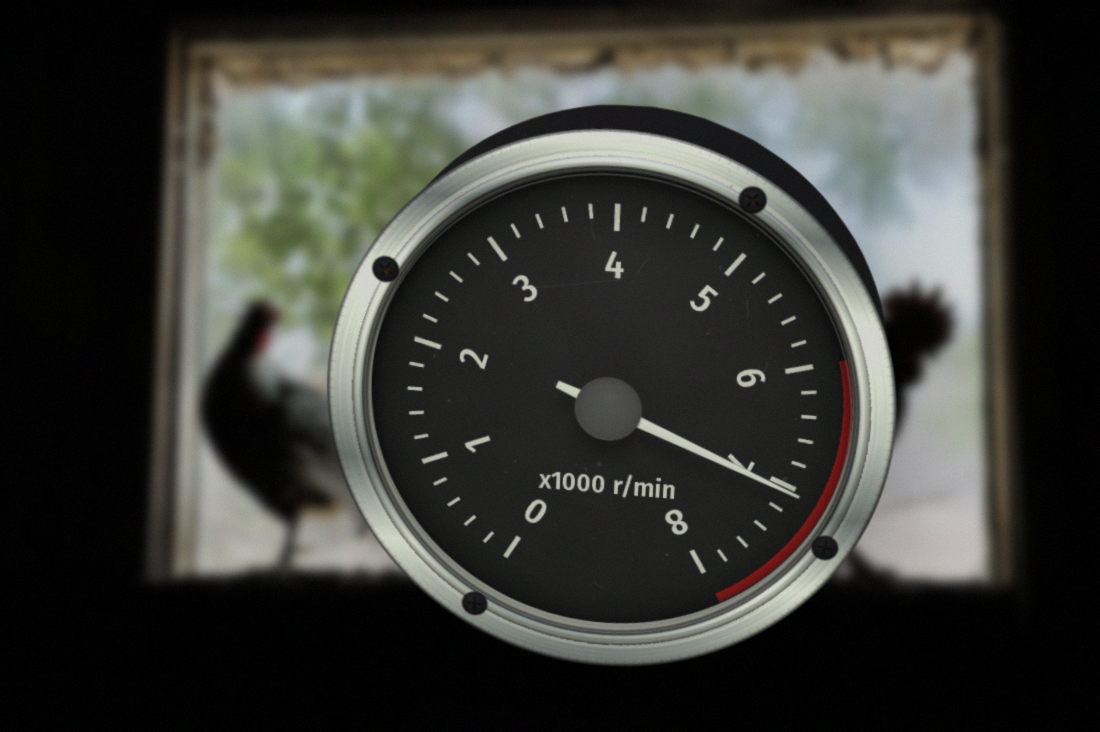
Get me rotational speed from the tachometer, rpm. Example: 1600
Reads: 7000
